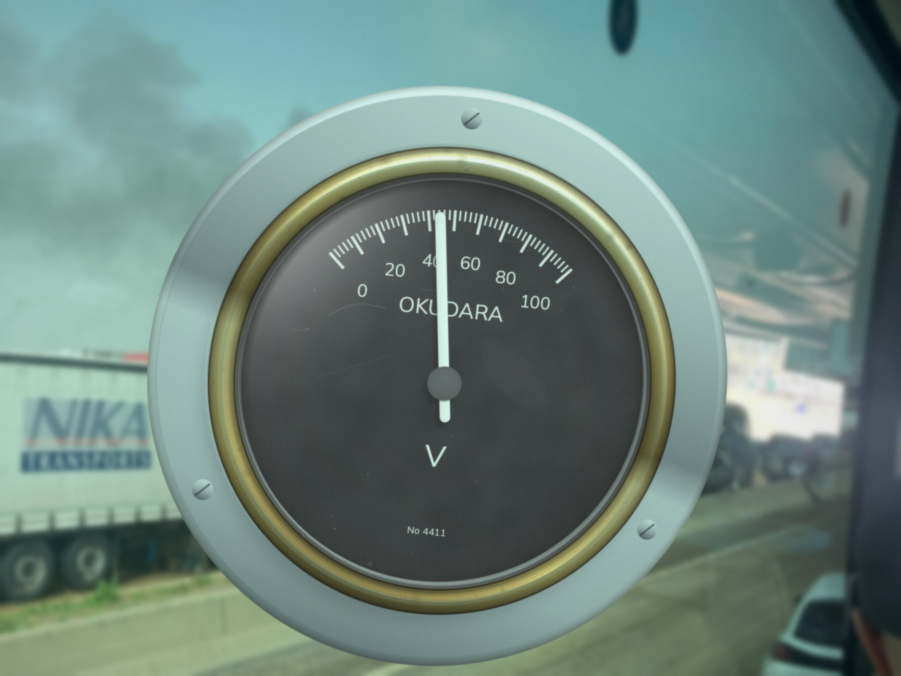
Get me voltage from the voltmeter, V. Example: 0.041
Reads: 44
